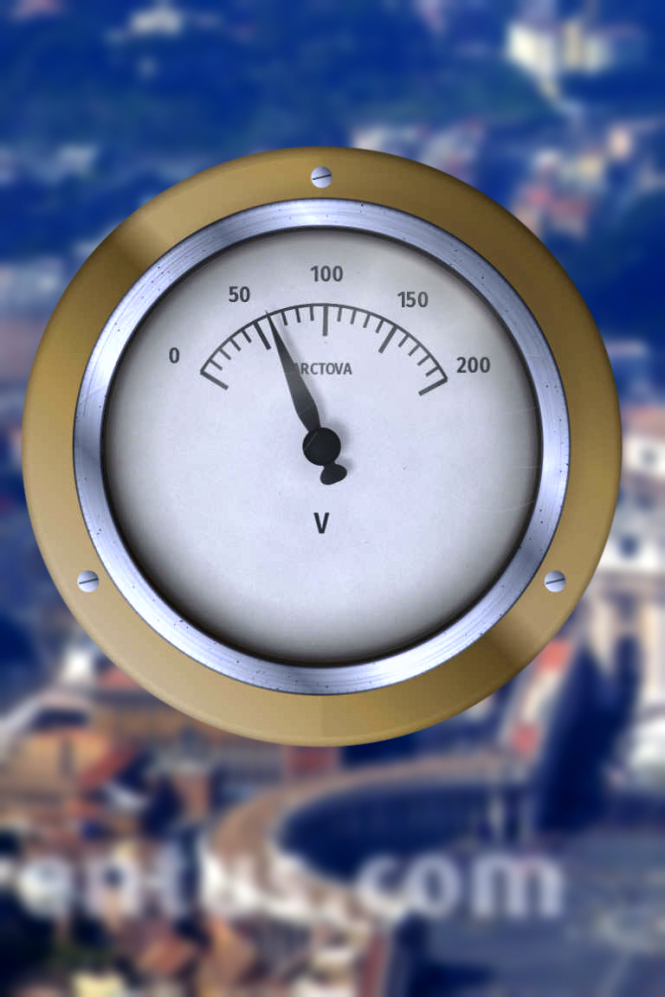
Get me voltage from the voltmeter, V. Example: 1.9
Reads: 60
